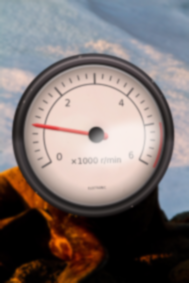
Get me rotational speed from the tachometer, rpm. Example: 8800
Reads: 1000
